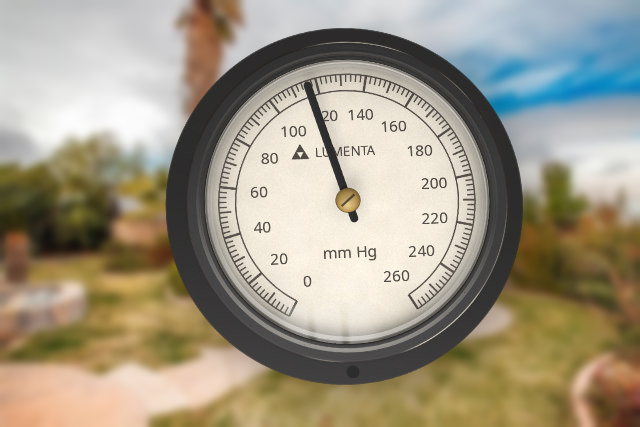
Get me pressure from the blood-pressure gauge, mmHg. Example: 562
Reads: 116
